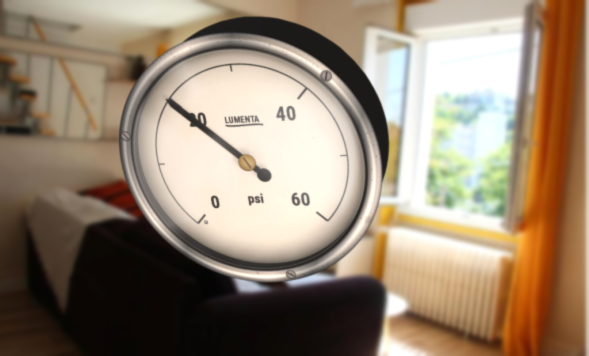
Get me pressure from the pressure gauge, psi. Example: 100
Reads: 20
